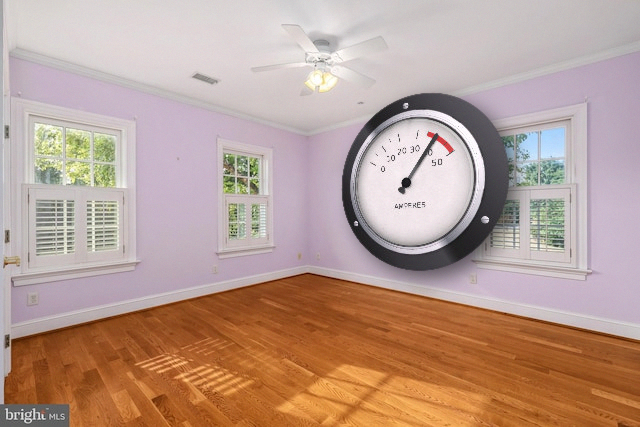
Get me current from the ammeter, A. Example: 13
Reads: 40
